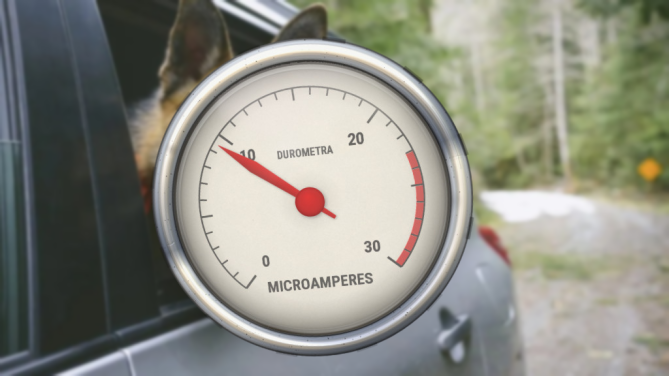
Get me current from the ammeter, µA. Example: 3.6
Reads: 9.5
